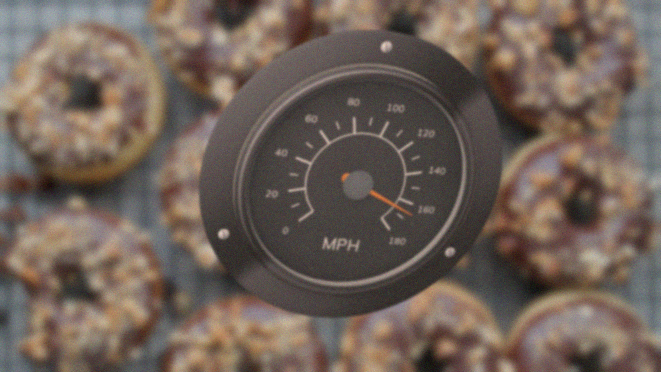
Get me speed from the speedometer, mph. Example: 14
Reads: 165
